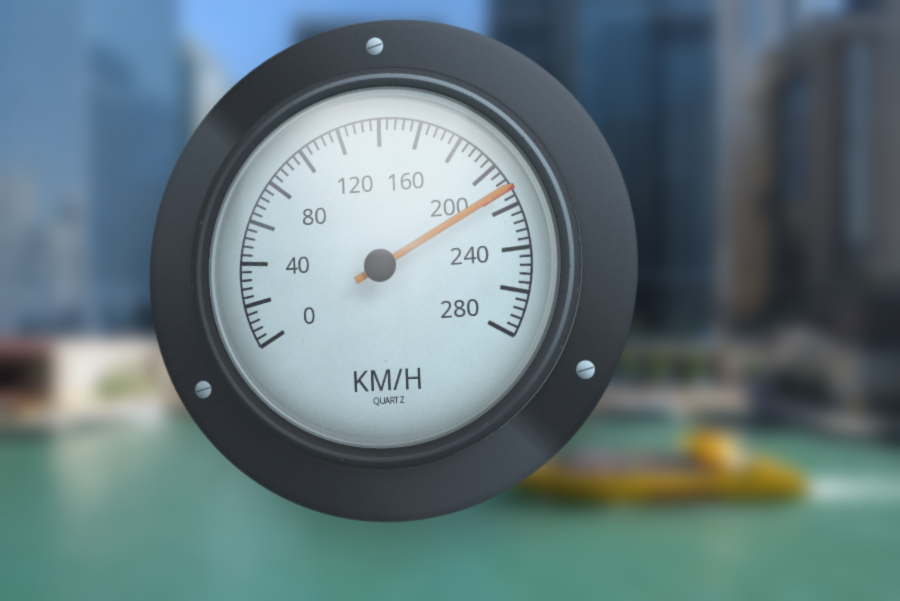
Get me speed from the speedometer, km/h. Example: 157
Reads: 212
